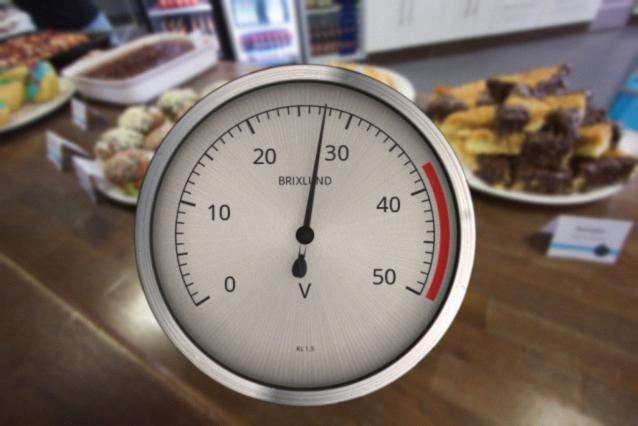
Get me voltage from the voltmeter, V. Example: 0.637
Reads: 27.5
